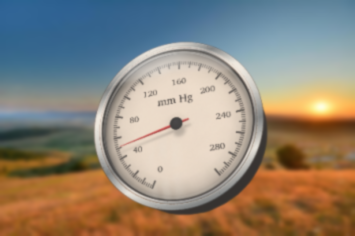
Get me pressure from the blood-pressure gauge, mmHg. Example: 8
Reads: 50
